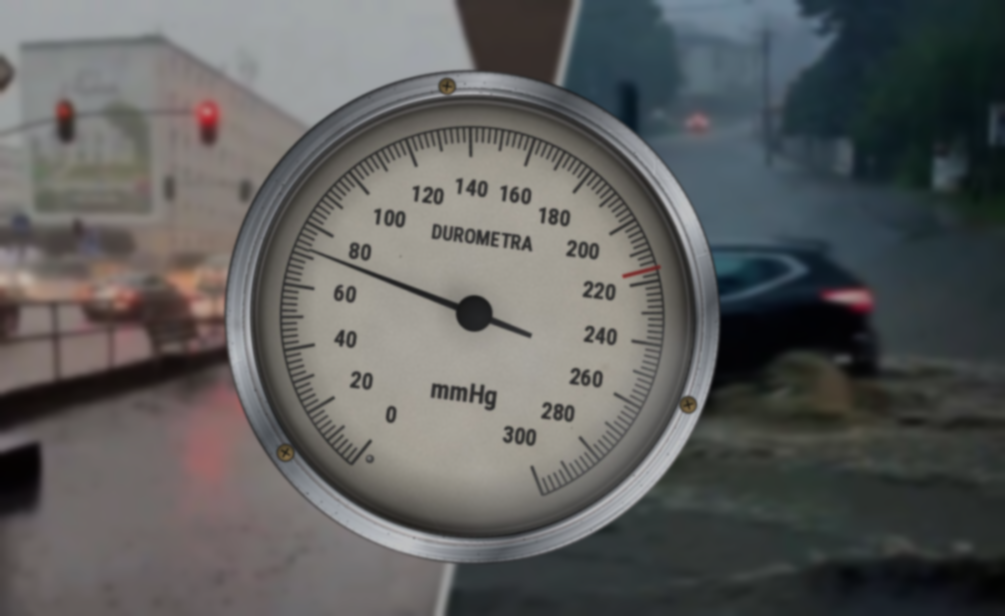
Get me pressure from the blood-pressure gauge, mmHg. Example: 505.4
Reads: 72
